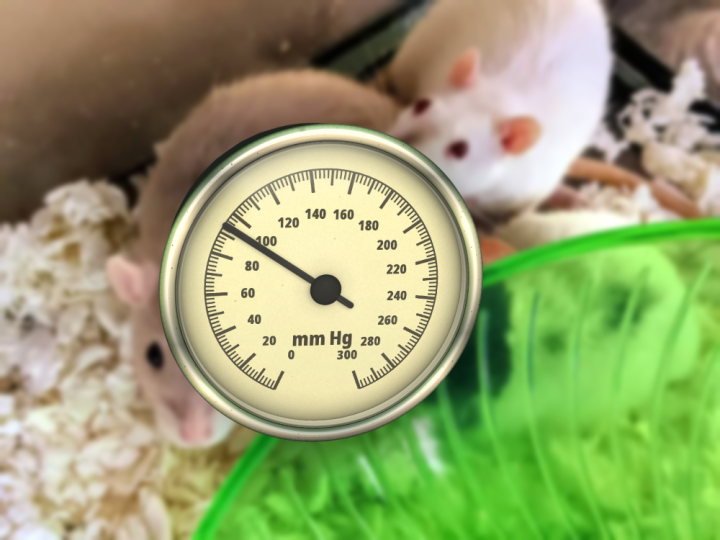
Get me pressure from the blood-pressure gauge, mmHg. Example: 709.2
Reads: 94
